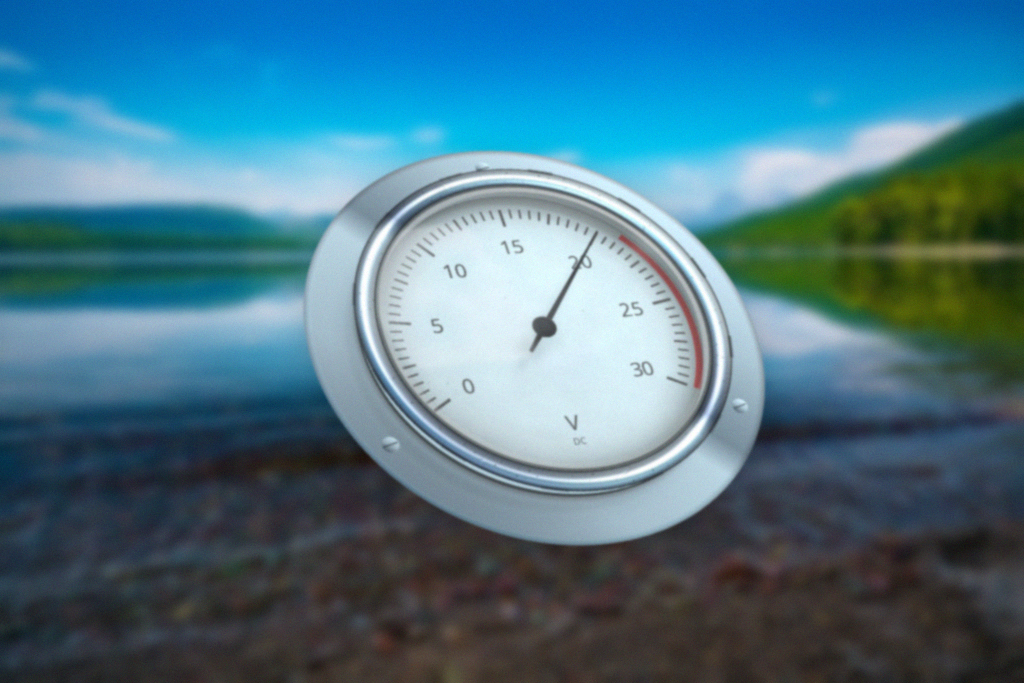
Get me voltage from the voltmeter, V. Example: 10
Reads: 20
